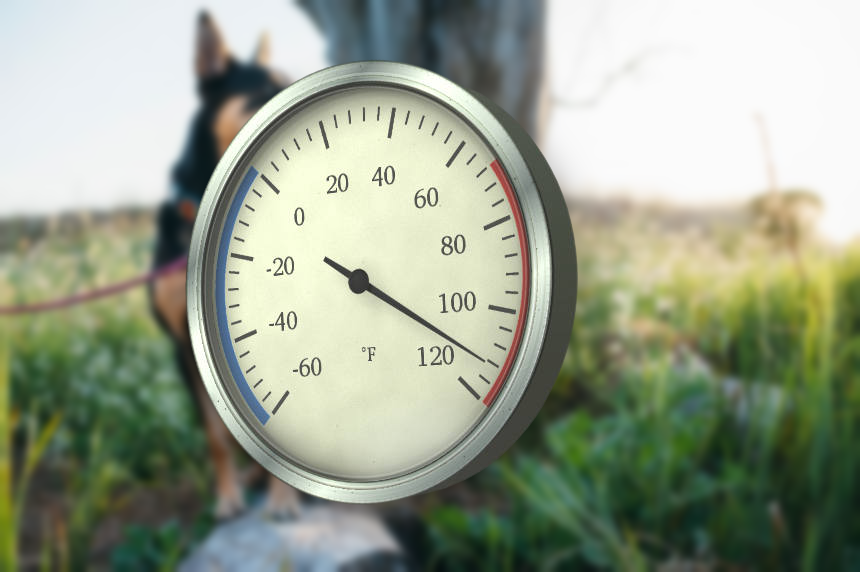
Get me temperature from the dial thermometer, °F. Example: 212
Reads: 112
